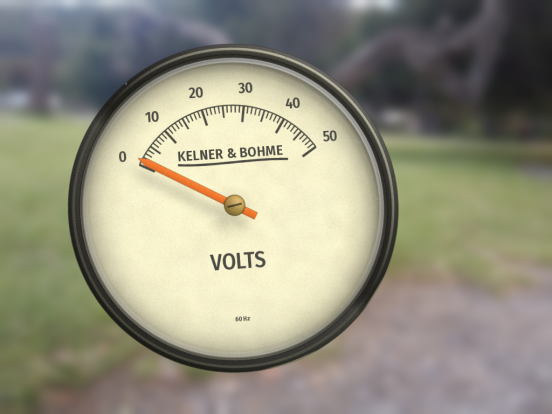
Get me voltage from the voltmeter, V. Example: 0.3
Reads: 1
